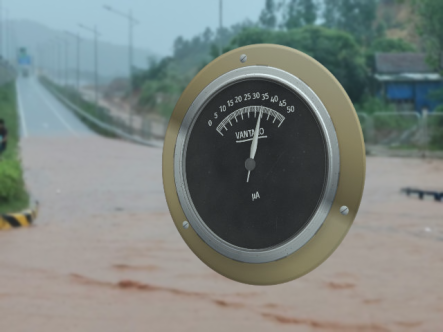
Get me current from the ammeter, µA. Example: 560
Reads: 35
